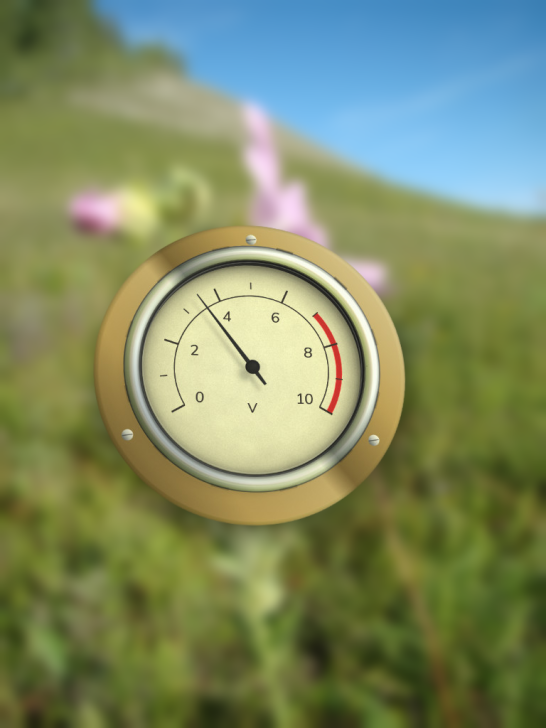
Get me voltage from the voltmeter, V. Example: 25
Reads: 3.5
